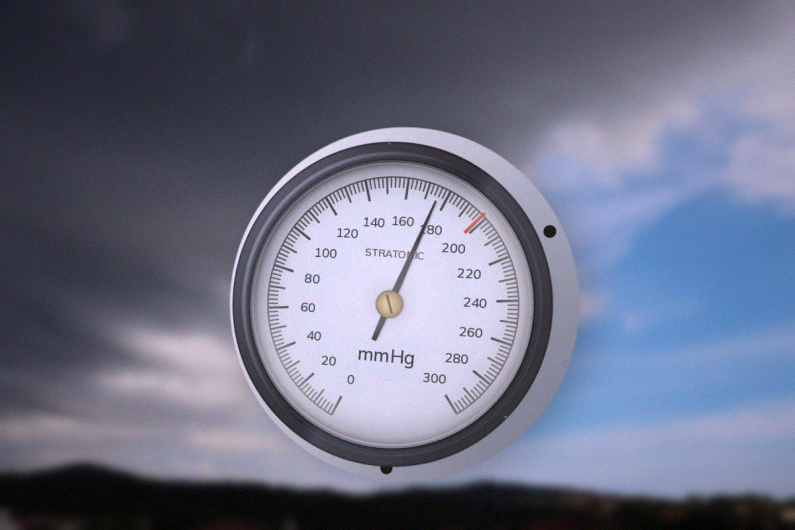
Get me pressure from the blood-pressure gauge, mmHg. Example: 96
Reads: 176
